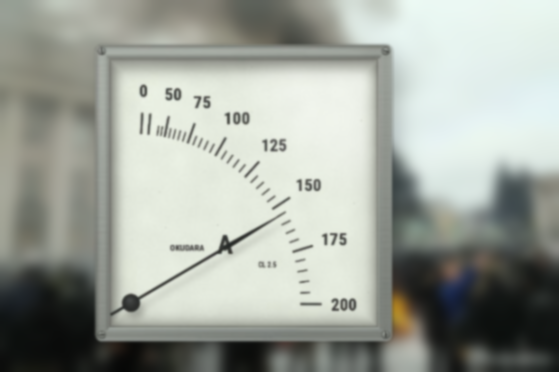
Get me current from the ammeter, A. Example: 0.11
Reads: 155
